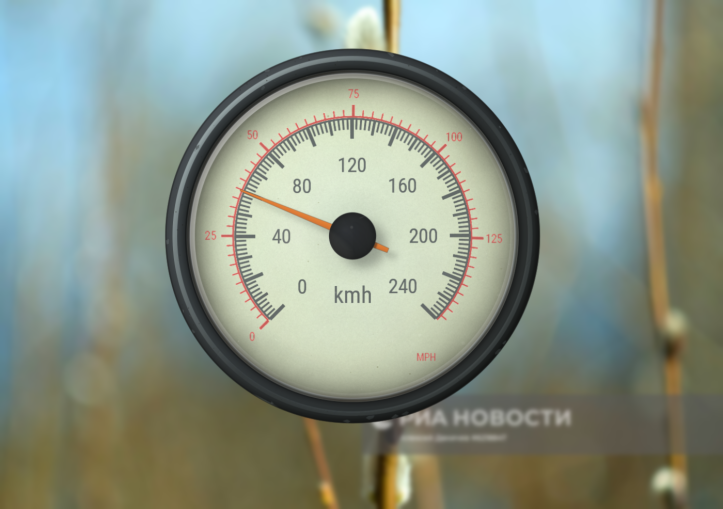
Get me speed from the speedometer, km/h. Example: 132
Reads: 60
